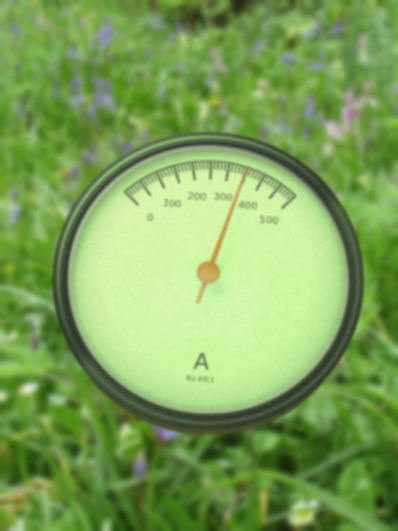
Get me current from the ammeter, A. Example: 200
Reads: 350
